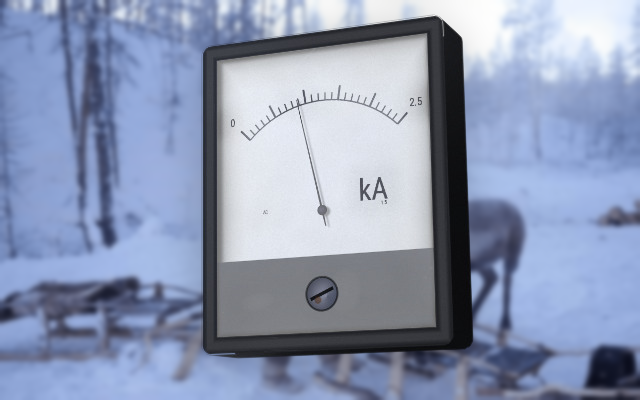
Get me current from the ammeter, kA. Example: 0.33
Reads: 0.9
